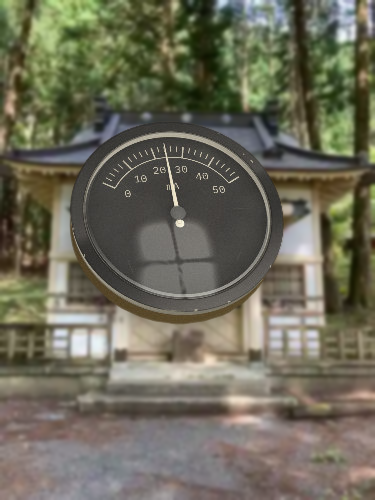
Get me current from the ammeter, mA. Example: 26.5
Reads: 24
